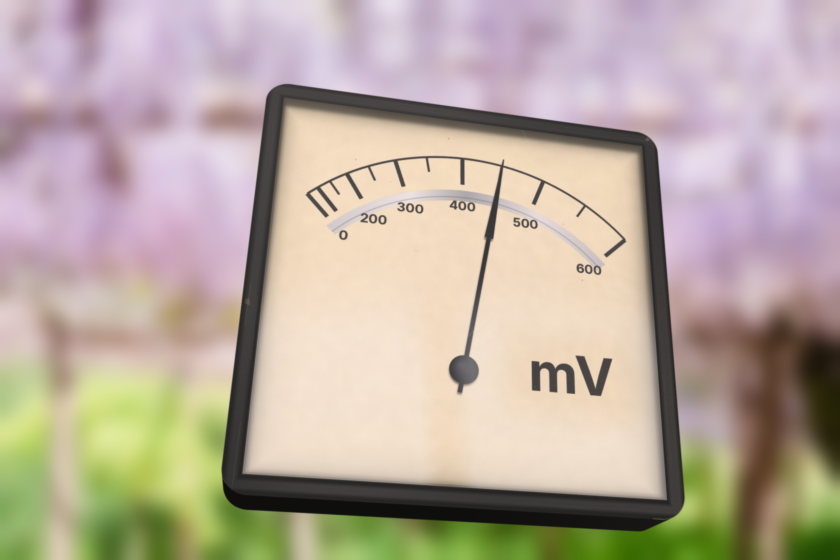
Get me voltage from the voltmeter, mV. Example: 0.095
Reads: 450
